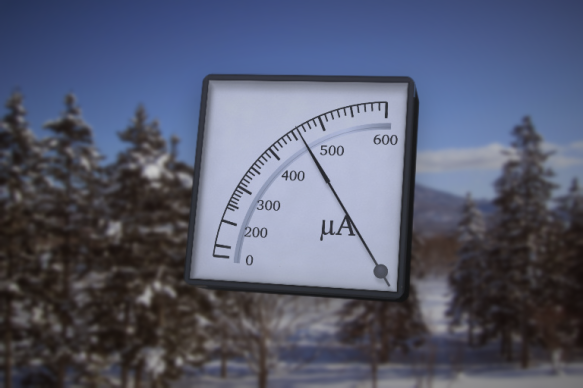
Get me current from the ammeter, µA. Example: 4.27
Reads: 460
